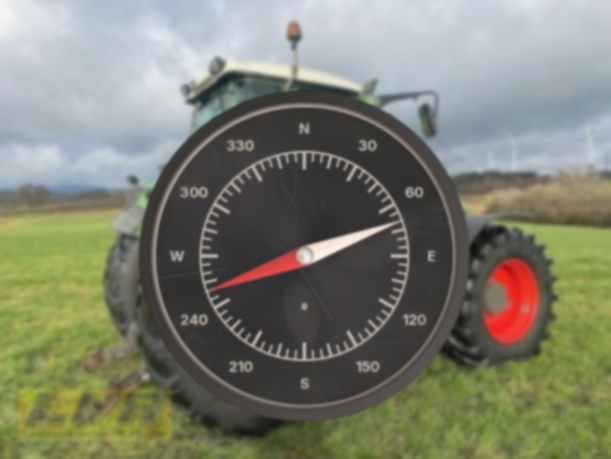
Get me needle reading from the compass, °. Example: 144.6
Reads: 250
